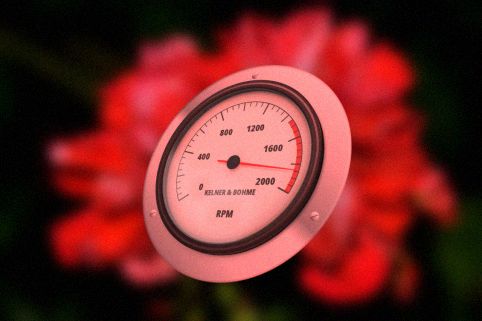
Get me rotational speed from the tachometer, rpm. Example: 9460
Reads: 1850
